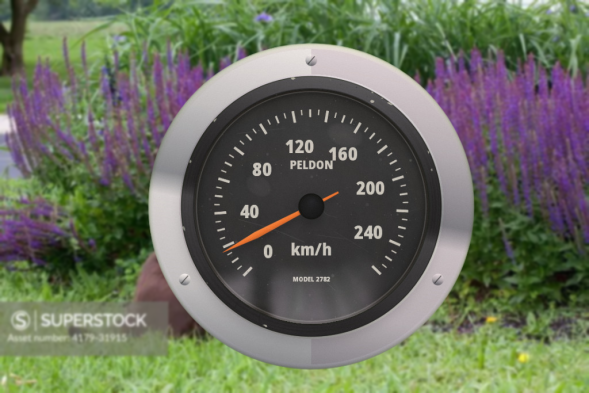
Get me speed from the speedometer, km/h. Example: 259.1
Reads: 17.5
